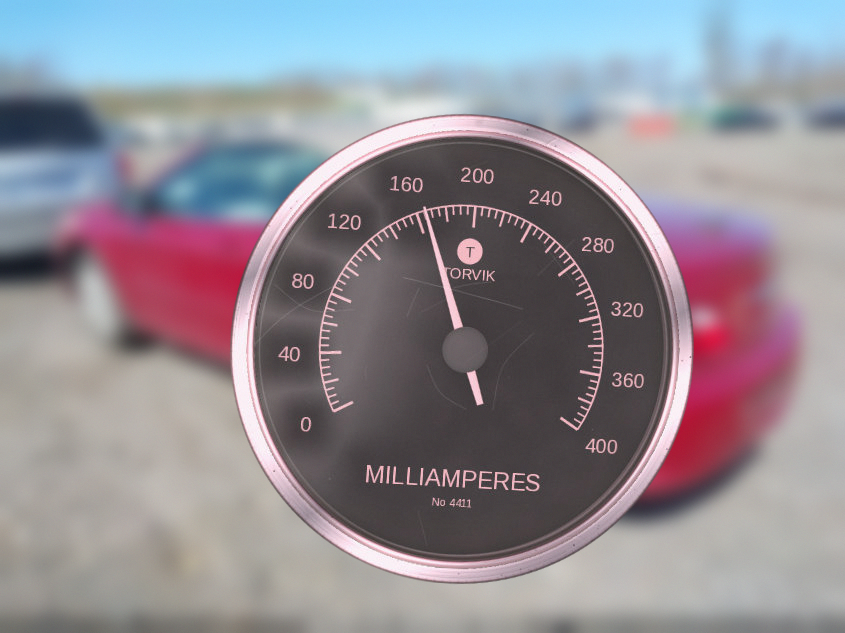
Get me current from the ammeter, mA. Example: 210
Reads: 165
